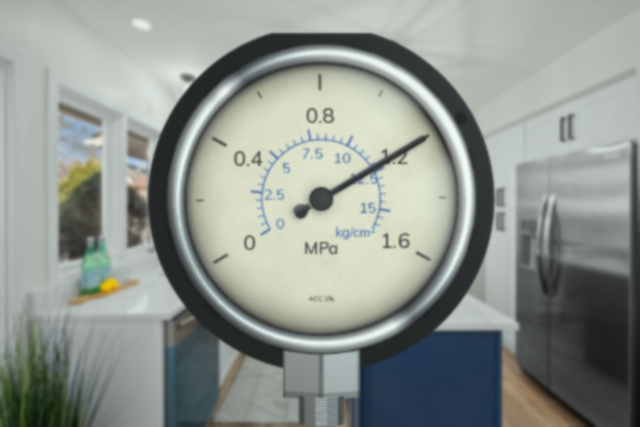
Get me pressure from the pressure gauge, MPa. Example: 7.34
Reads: 1.2
